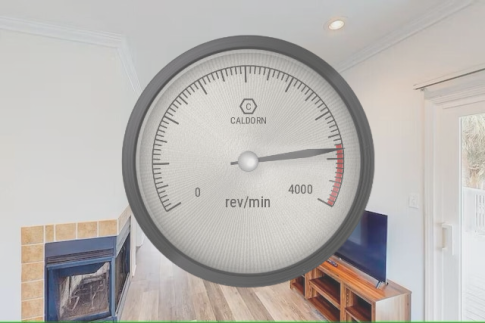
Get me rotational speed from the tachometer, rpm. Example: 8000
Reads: 3400
